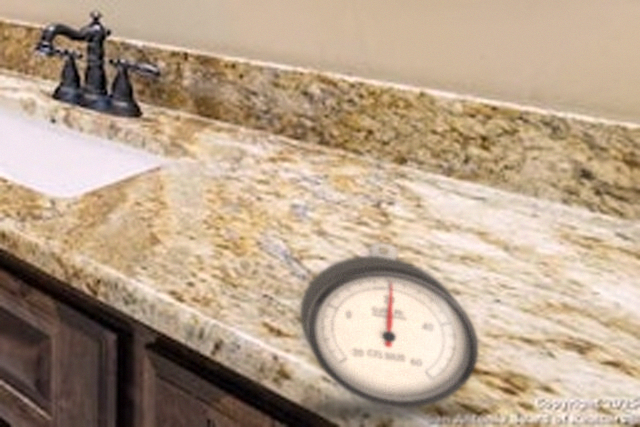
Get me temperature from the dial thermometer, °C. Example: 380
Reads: 20
